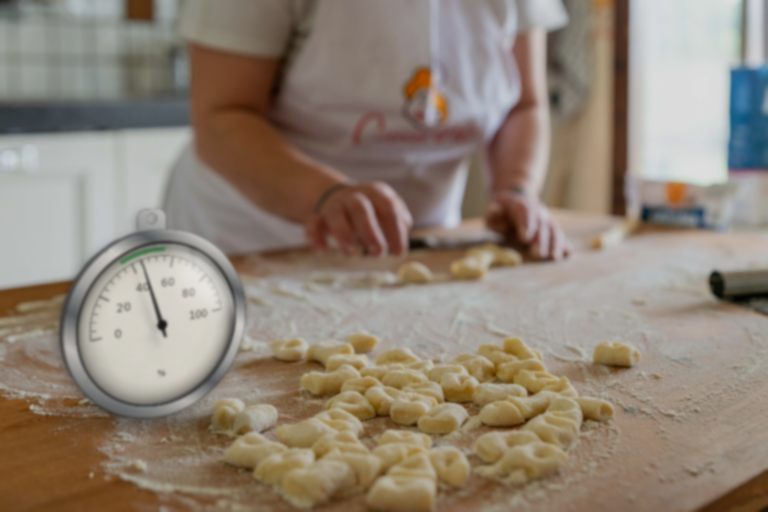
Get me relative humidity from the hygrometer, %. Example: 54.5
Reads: 44
